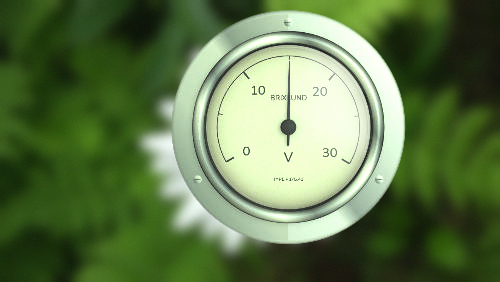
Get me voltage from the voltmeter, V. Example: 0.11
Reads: 15
